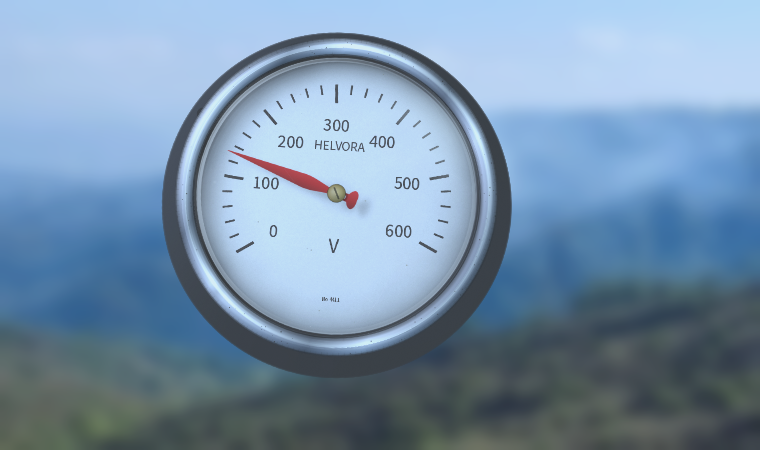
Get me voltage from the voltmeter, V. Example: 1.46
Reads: 130
